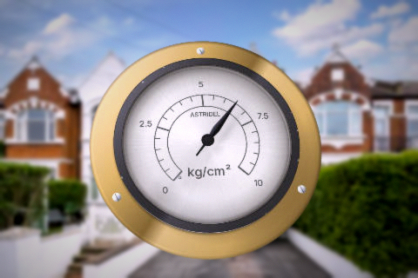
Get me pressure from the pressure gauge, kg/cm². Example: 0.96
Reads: 6.5
